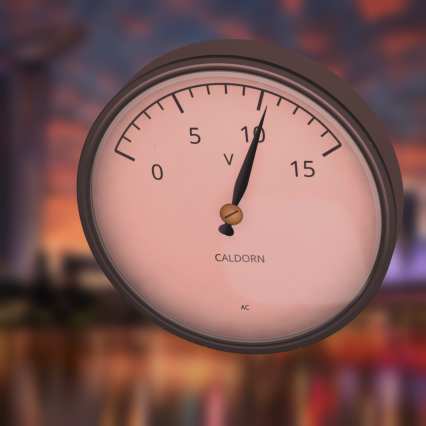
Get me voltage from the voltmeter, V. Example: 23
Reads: 10.5
